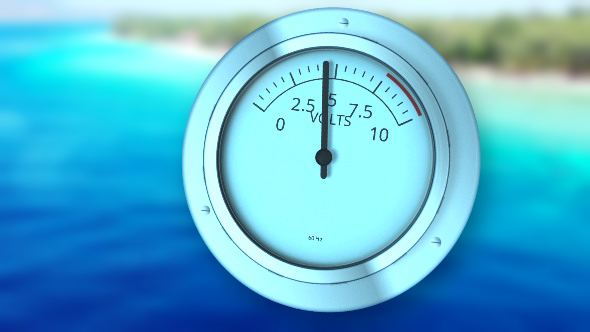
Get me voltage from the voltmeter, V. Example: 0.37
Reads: 4.5
